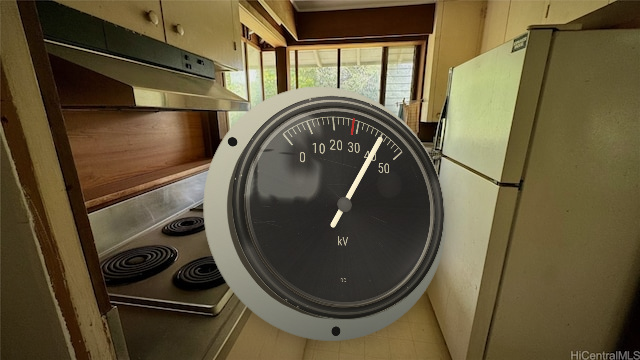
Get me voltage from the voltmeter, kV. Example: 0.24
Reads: 40
